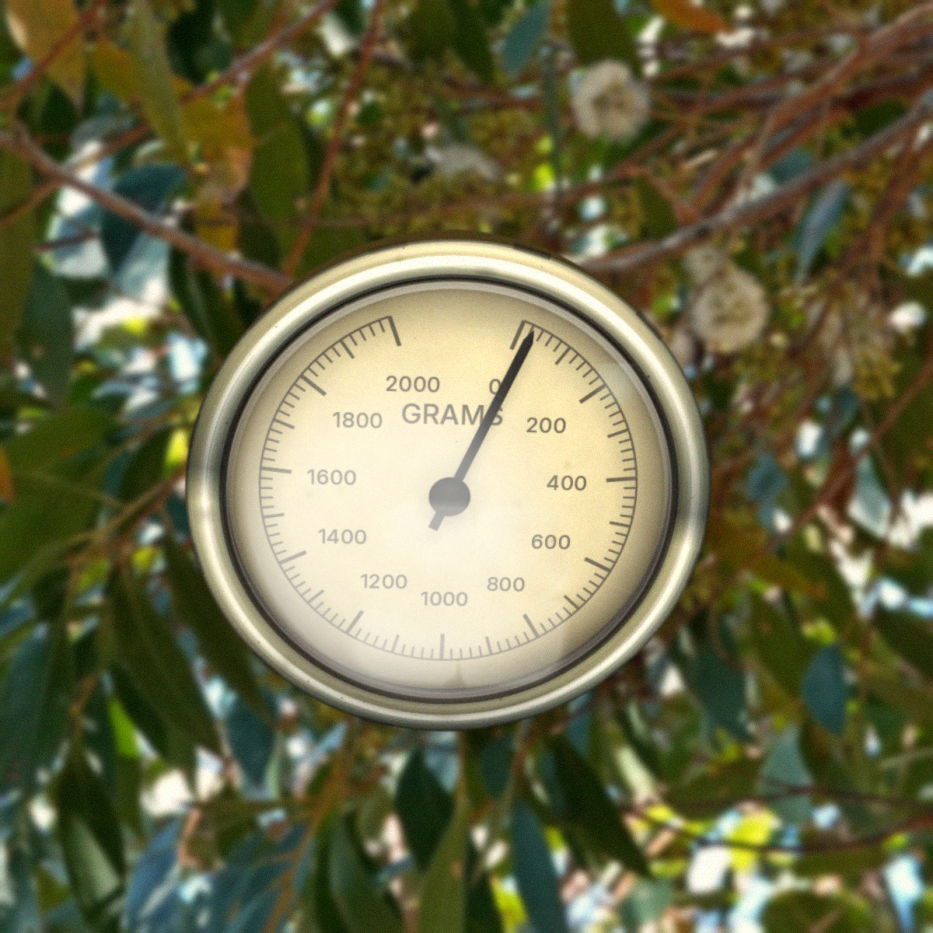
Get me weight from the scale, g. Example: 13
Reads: 20
